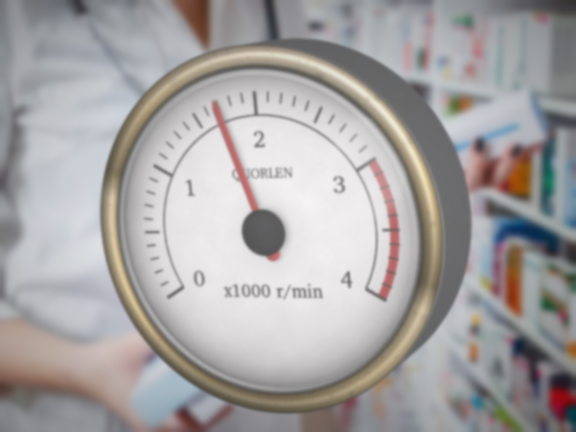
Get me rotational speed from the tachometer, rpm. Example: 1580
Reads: 1700
